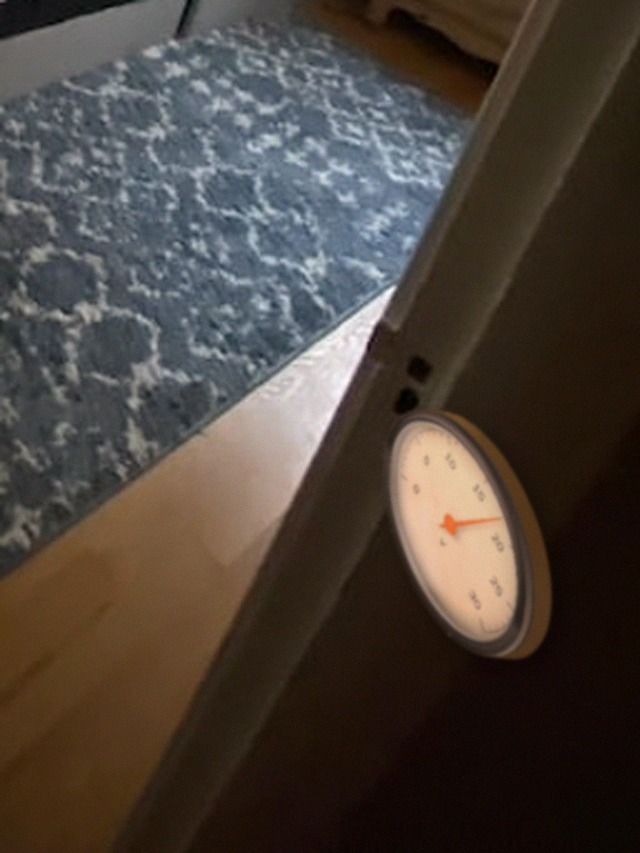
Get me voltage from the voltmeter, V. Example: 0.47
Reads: 18
